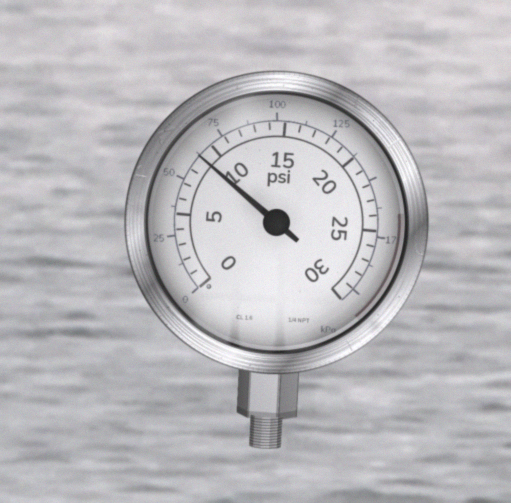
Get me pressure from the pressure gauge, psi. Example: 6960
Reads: 9
